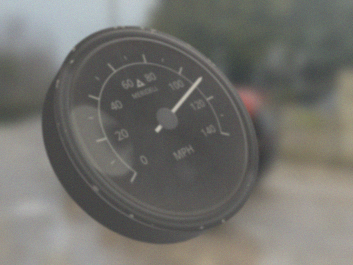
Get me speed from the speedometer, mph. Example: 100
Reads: 110
